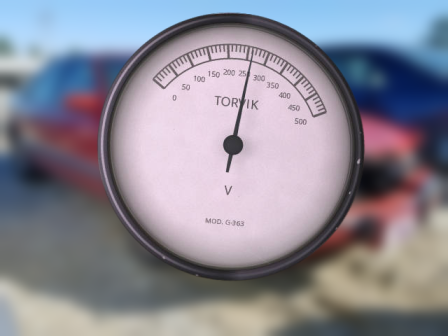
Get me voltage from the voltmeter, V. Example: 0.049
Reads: 260
